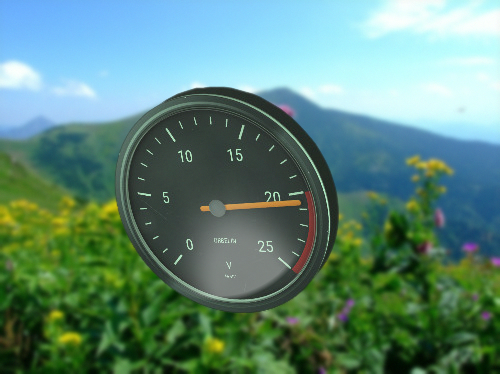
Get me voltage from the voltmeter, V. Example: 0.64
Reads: 20.5
